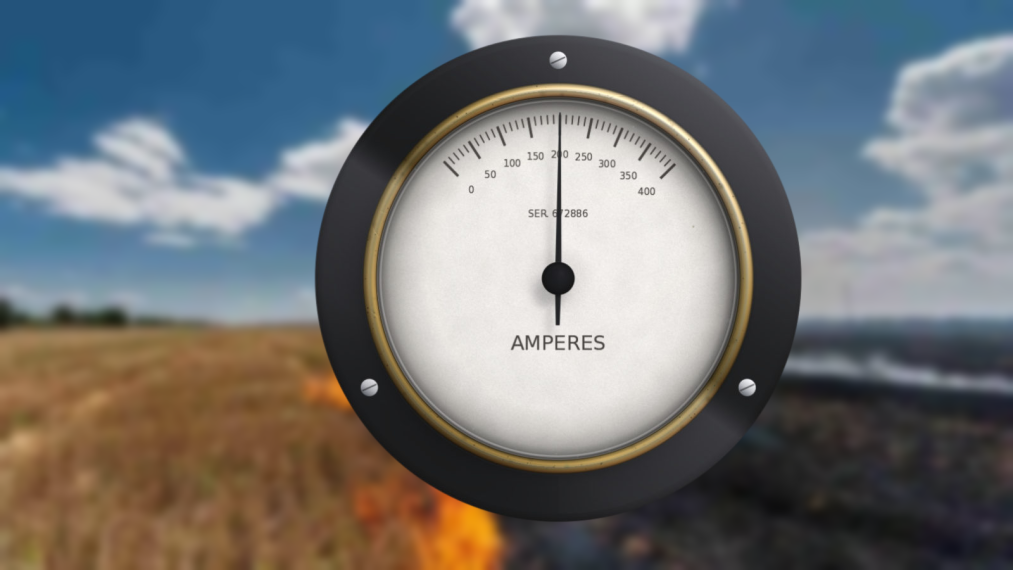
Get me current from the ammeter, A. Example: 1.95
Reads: 200
